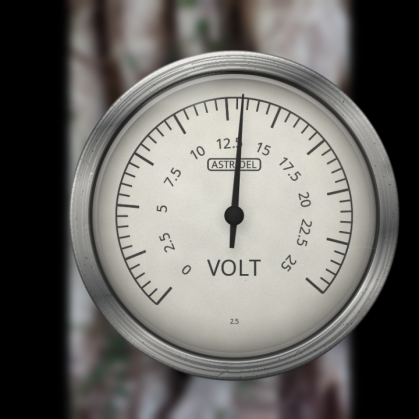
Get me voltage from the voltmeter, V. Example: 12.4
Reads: 13.25
